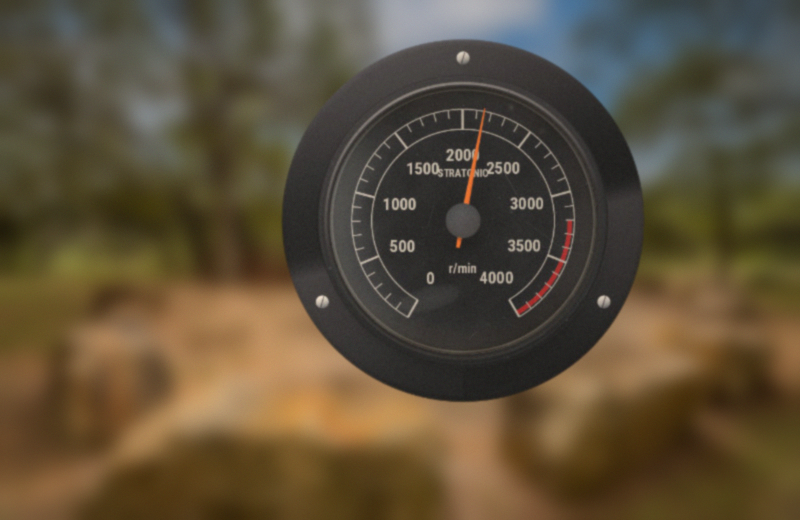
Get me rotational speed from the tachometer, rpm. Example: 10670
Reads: 2150
